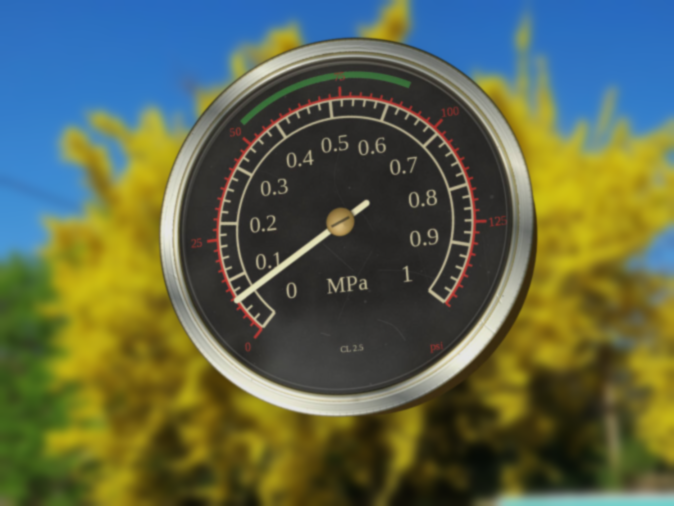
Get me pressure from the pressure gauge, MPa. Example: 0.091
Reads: 0.06
